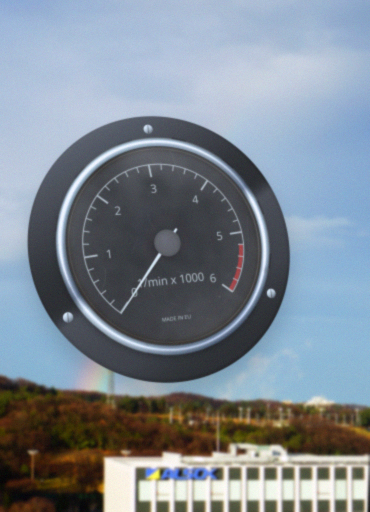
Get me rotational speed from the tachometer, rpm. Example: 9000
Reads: 0
